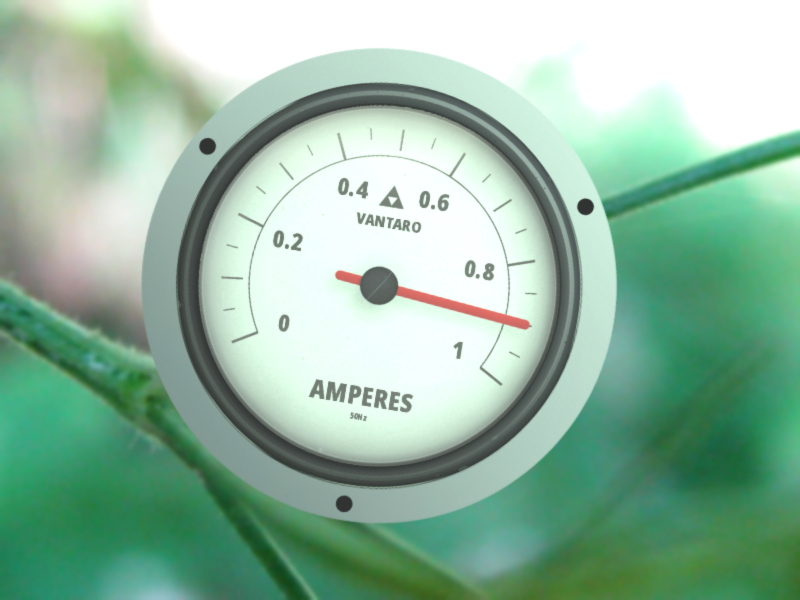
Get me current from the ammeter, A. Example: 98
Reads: 0.9
